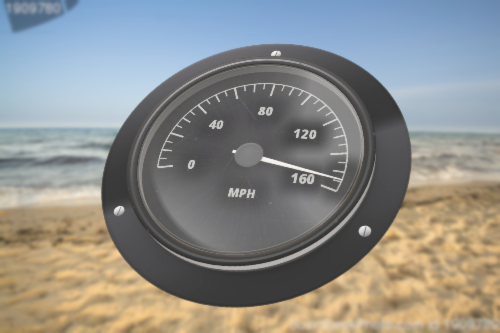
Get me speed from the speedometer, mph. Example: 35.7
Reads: 155
